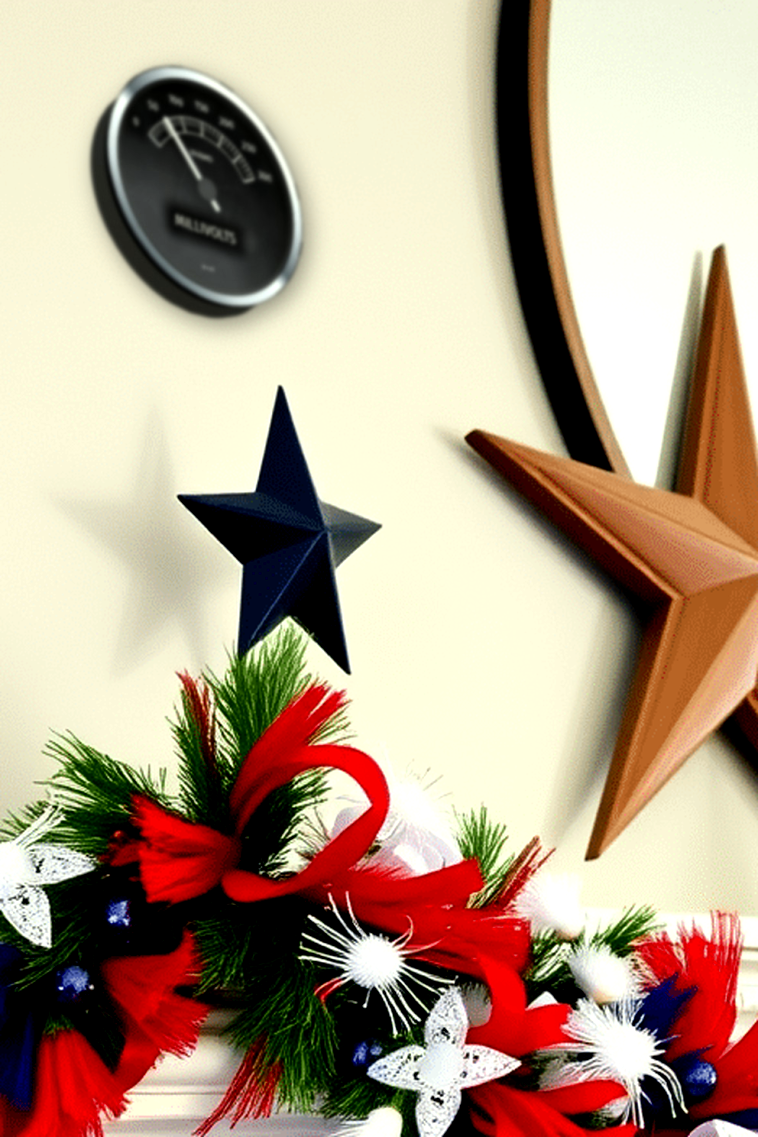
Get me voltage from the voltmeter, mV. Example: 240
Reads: 50
